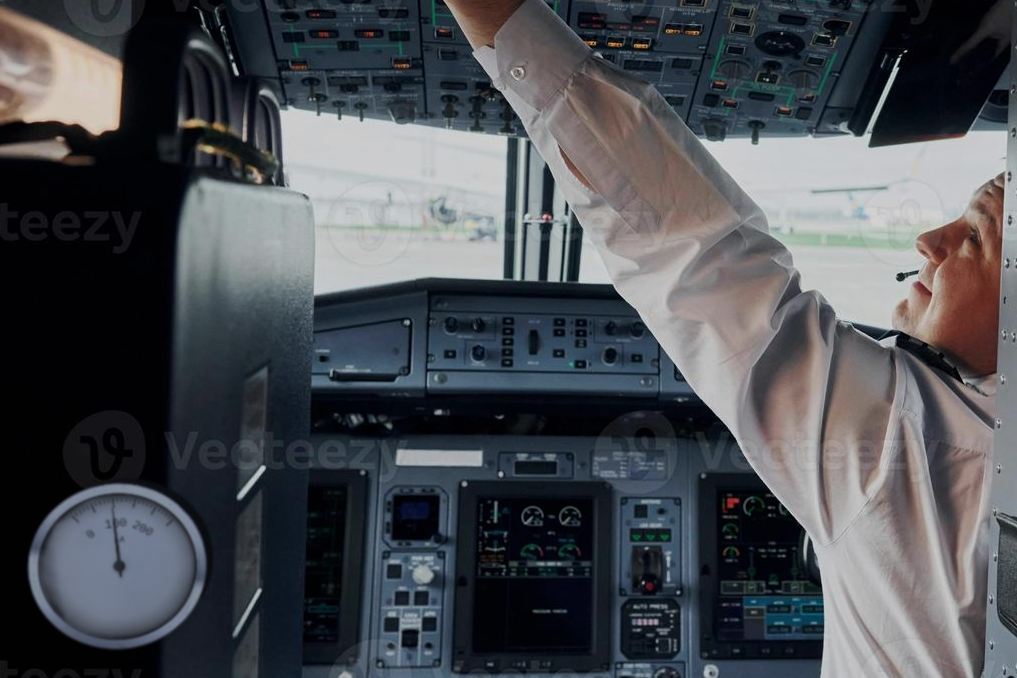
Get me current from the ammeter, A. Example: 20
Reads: 100
